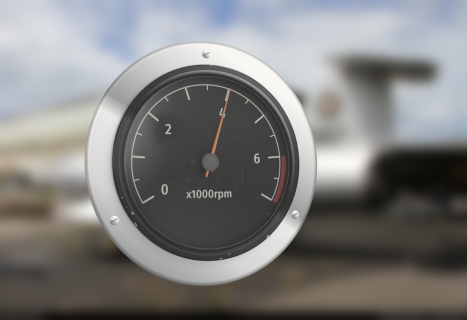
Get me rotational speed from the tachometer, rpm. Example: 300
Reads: 4000
